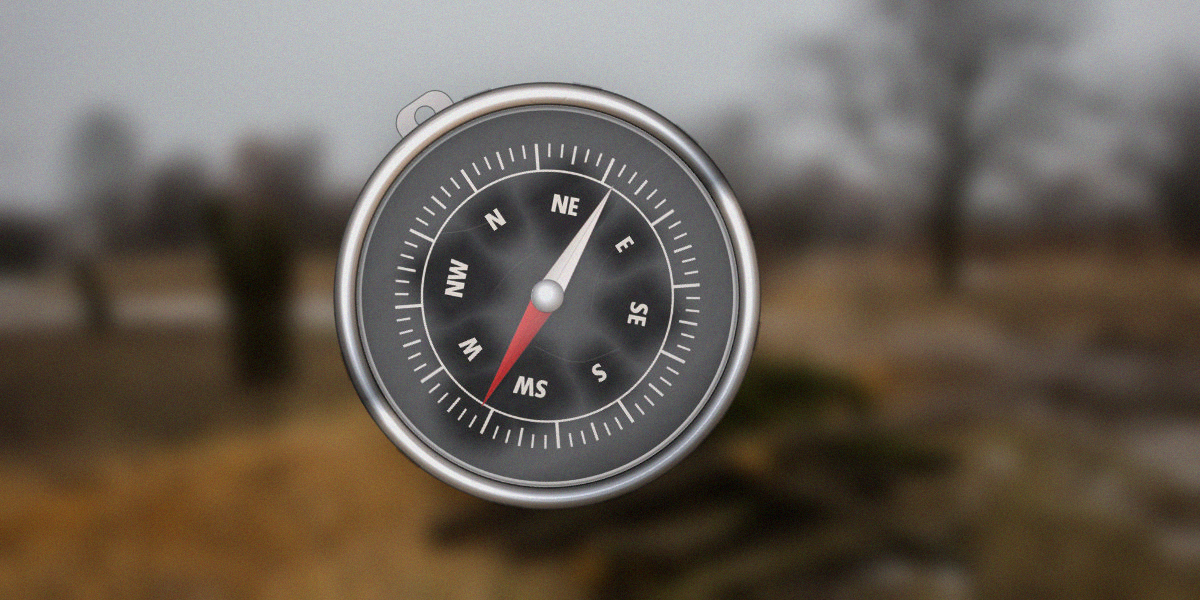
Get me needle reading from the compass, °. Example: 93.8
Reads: 245
